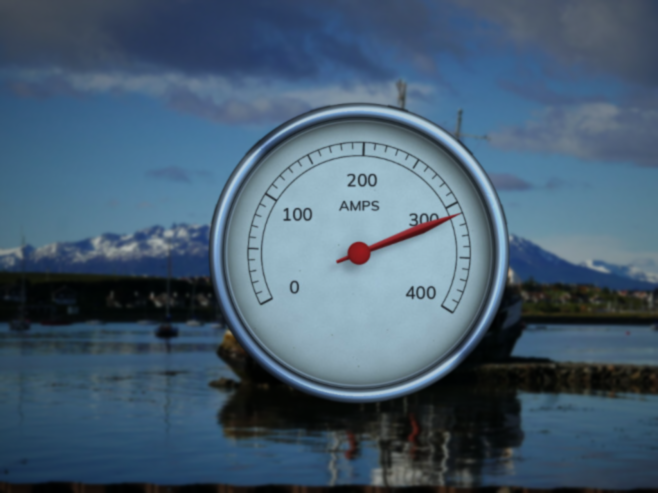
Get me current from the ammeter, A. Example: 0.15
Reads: 310
